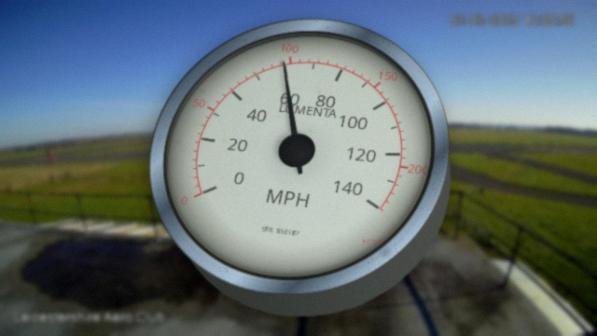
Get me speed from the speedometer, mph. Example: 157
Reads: 60
